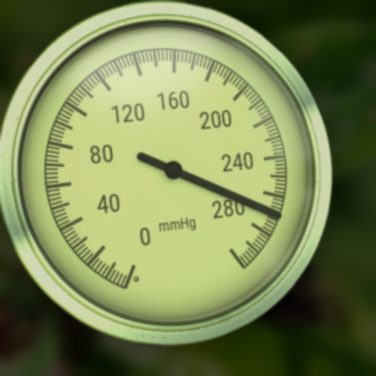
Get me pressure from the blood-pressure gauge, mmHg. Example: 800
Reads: 270
